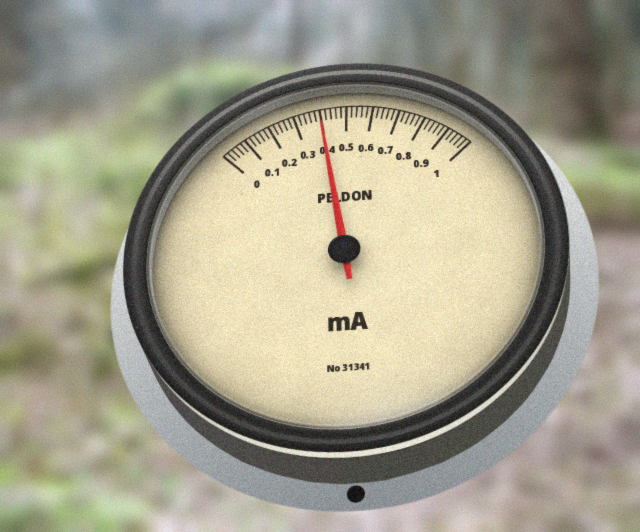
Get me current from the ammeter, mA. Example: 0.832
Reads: 0.4
